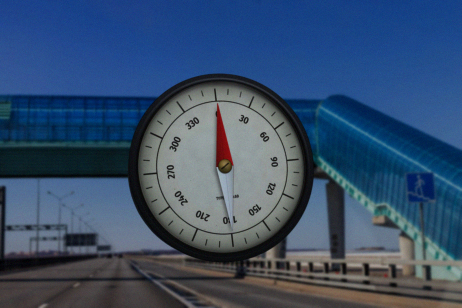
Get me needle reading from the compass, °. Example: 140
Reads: 0
